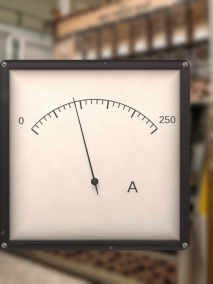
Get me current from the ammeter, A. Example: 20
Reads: 90
